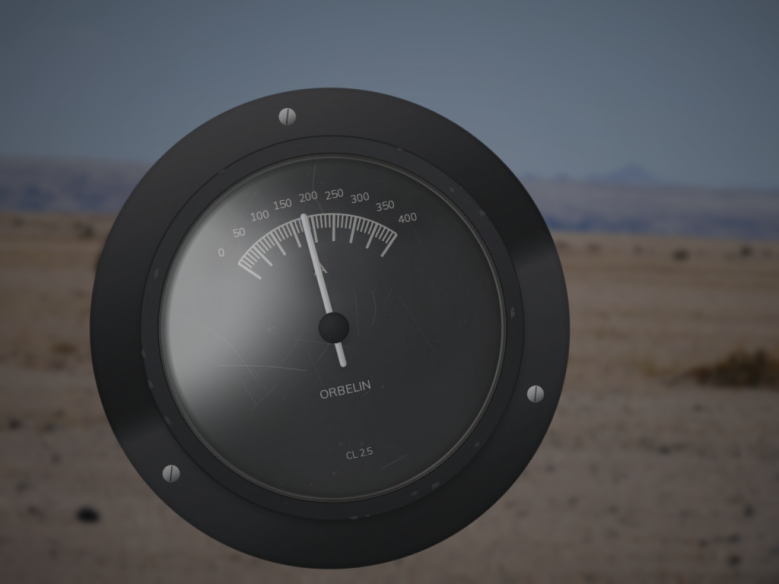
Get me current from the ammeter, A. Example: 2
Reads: 180
